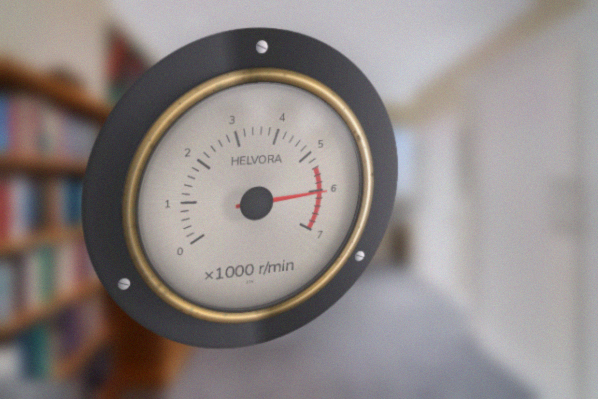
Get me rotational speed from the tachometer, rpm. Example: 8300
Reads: 6000
